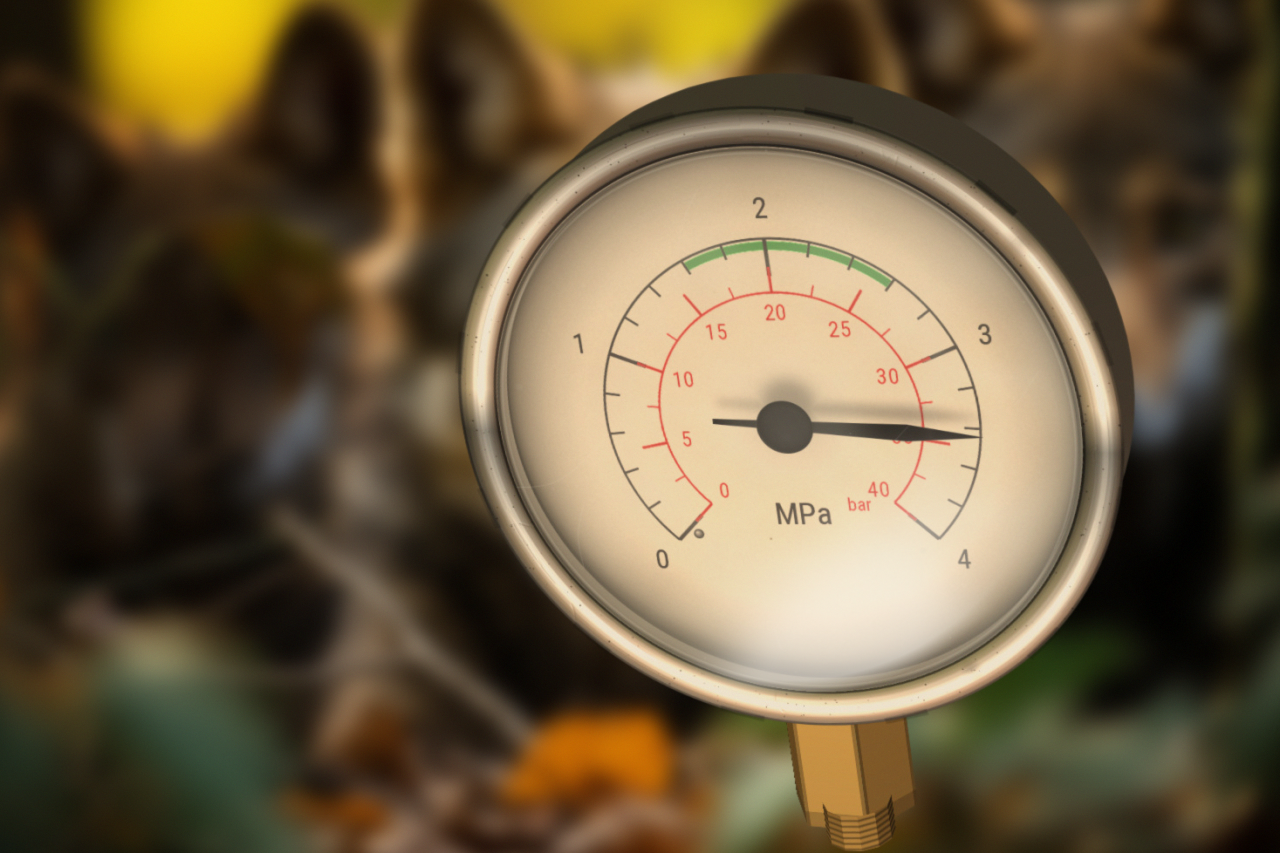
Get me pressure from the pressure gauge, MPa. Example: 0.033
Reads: 3.4
